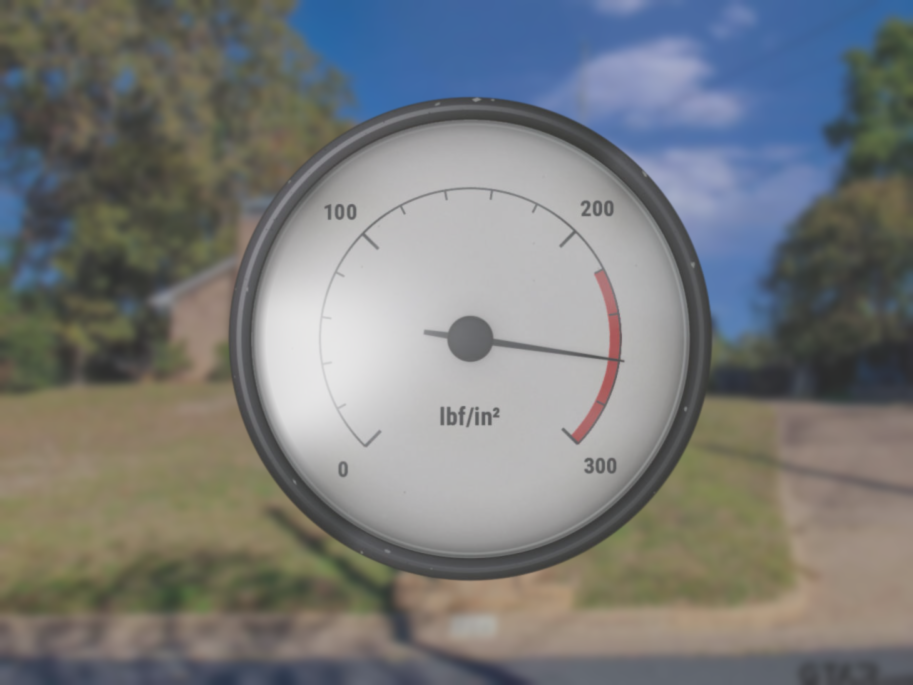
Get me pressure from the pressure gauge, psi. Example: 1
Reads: 260
